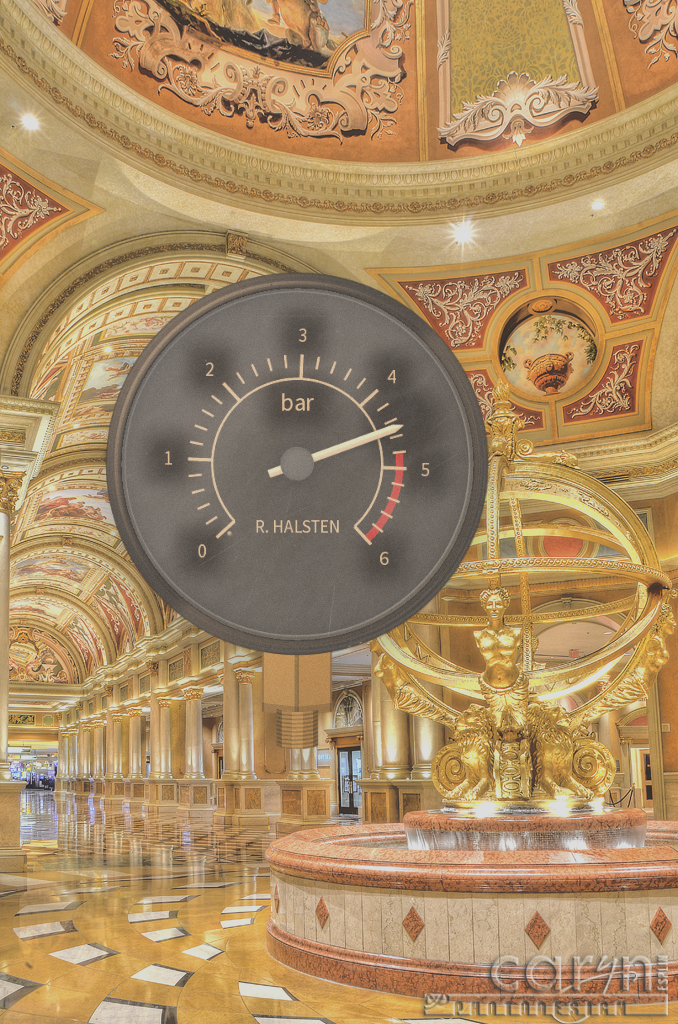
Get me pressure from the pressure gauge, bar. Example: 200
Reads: 4.5
